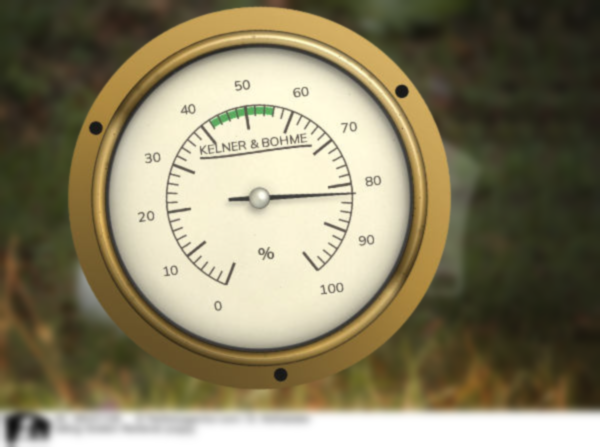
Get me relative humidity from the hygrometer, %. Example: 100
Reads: 82
